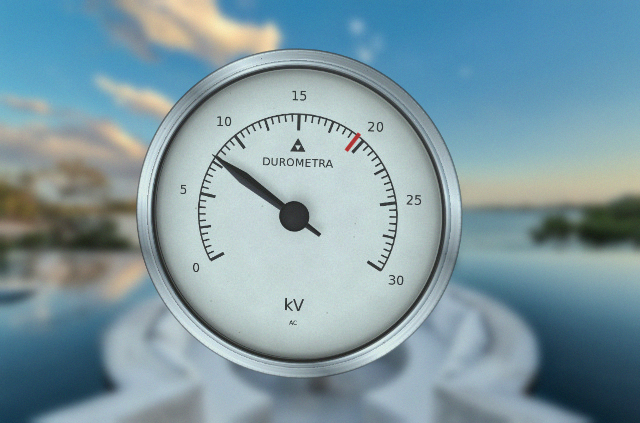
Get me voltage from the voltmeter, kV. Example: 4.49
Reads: 8
